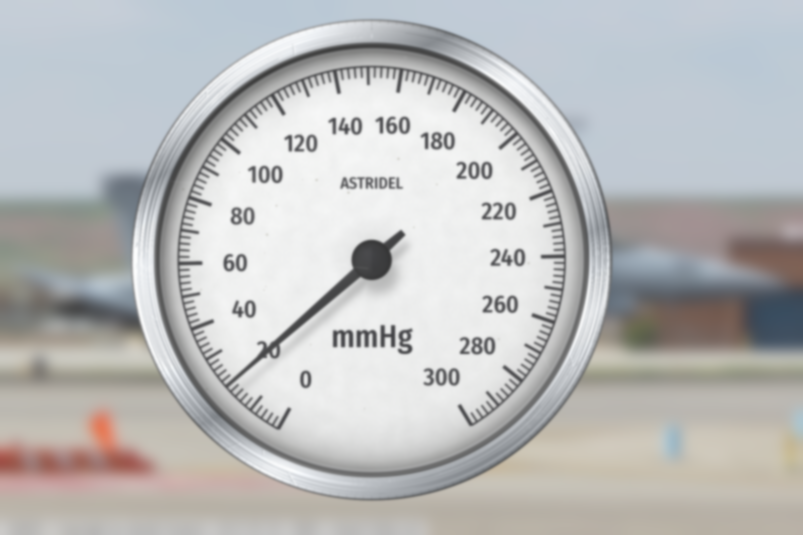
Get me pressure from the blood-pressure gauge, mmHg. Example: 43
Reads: 20
